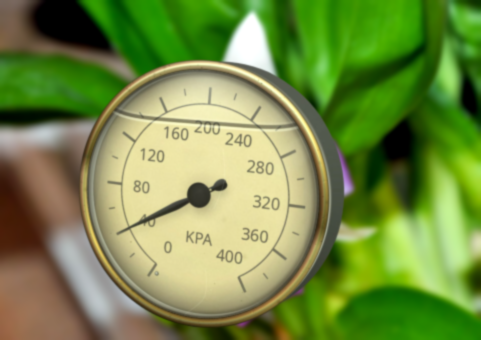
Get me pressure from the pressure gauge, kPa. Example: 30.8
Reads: 40
